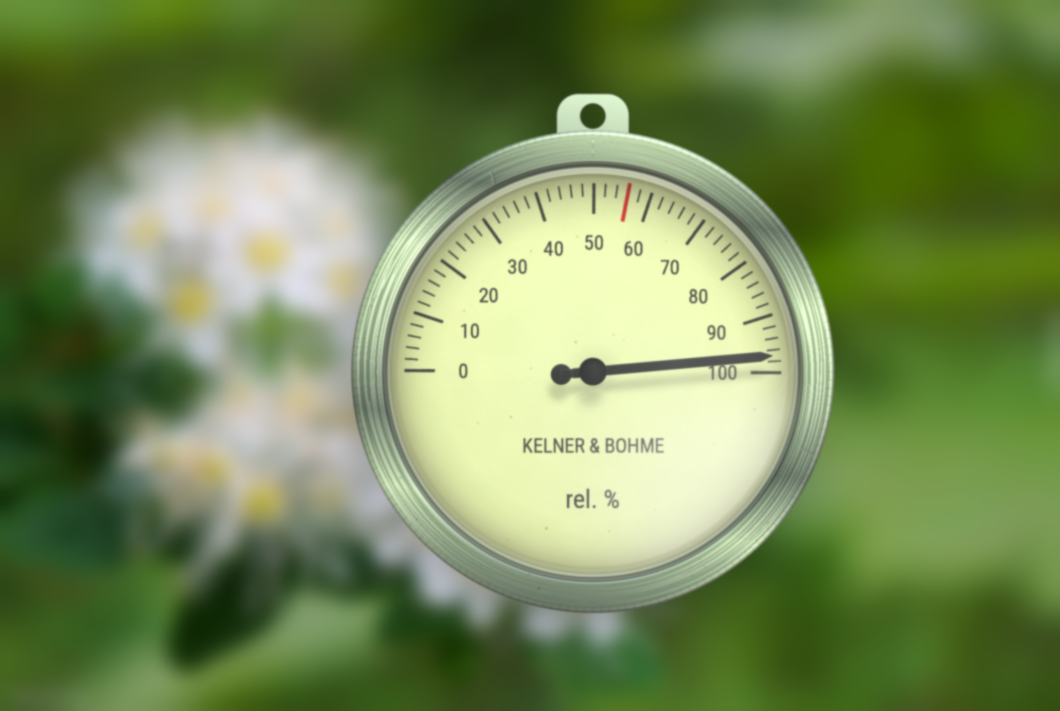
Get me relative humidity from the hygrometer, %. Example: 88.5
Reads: 97
